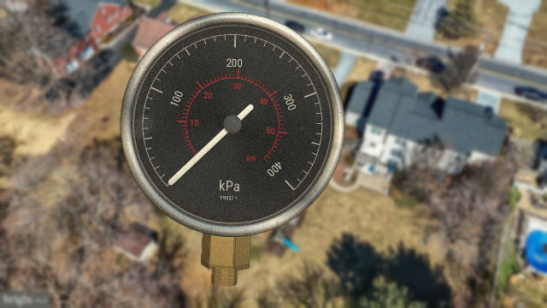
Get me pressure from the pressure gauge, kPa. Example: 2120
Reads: 0
